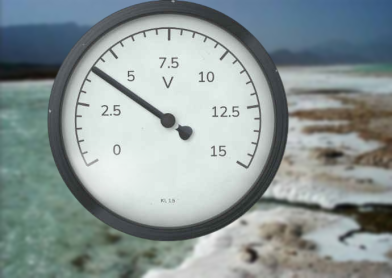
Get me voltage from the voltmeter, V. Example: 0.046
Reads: 4
